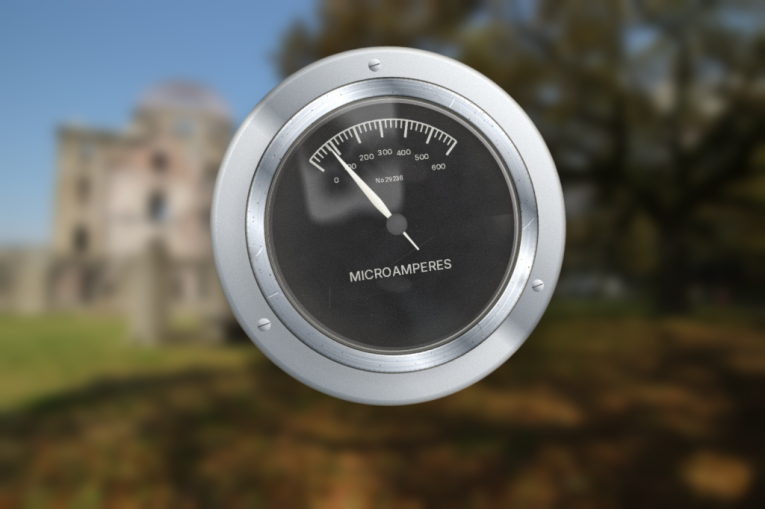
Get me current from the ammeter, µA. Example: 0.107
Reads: 80
